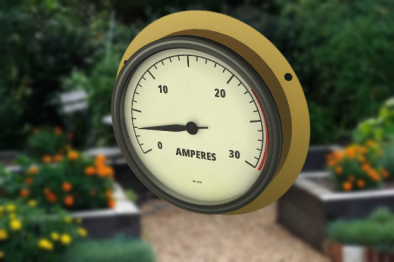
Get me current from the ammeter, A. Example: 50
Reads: 3
